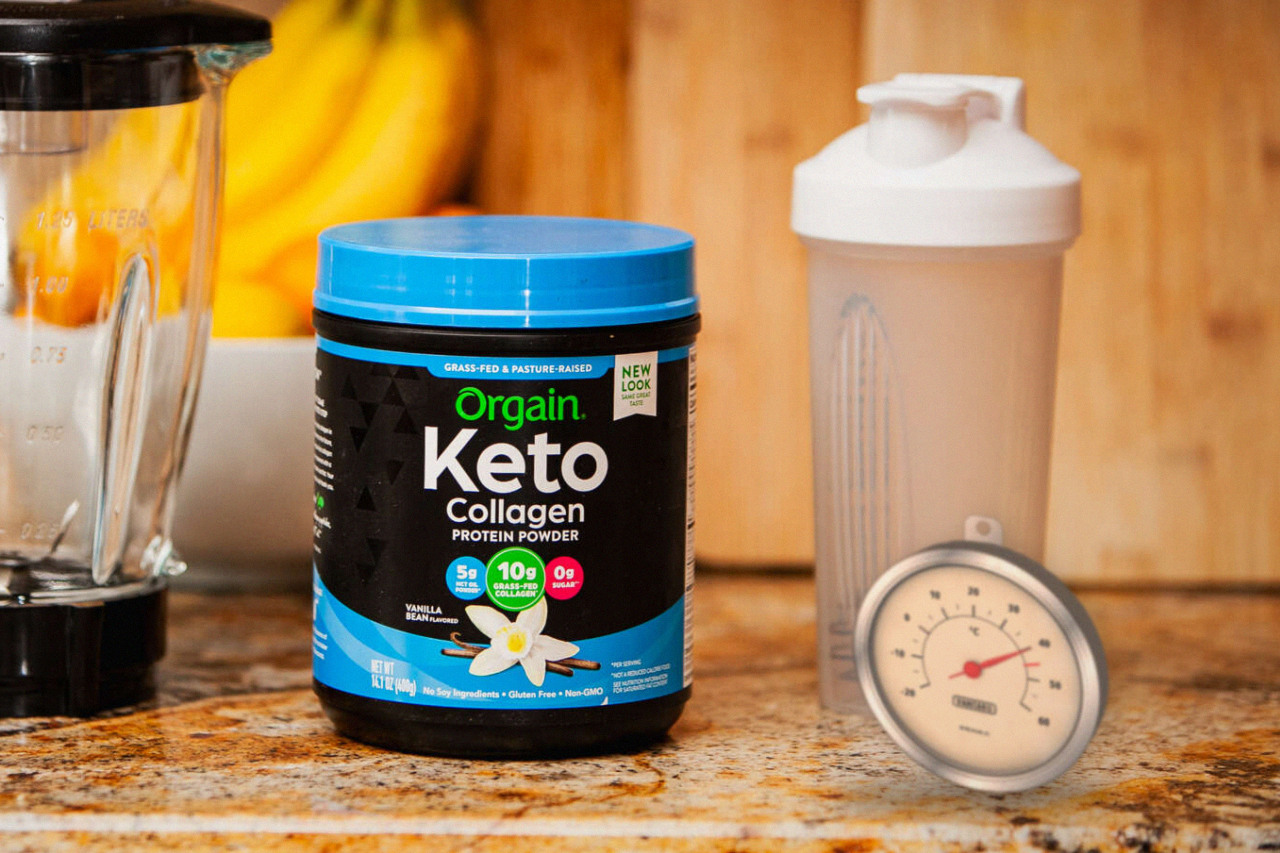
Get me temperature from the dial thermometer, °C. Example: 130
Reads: 40
